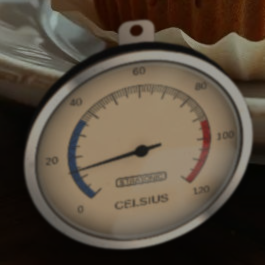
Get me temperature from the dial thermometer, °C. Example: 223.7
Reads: 15
